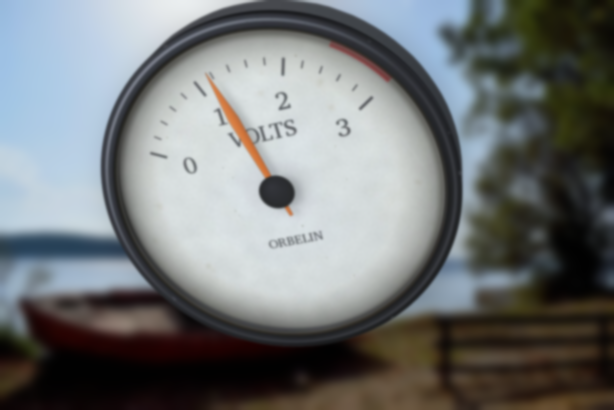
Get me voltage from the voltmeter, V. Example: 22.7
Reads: 1.2
